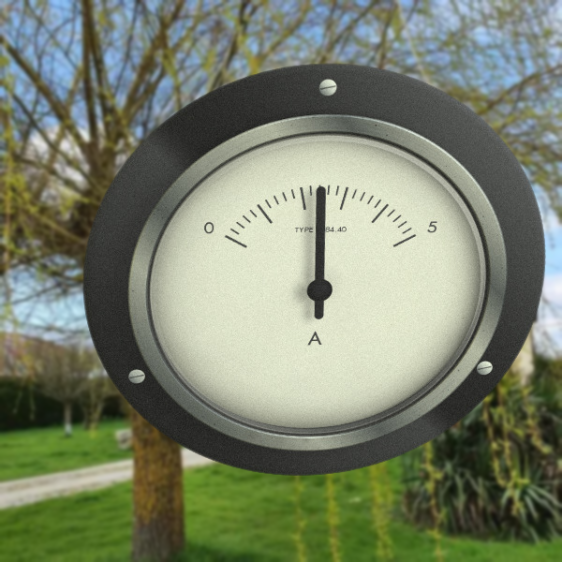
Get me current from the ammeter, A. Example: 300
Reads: 2.4
